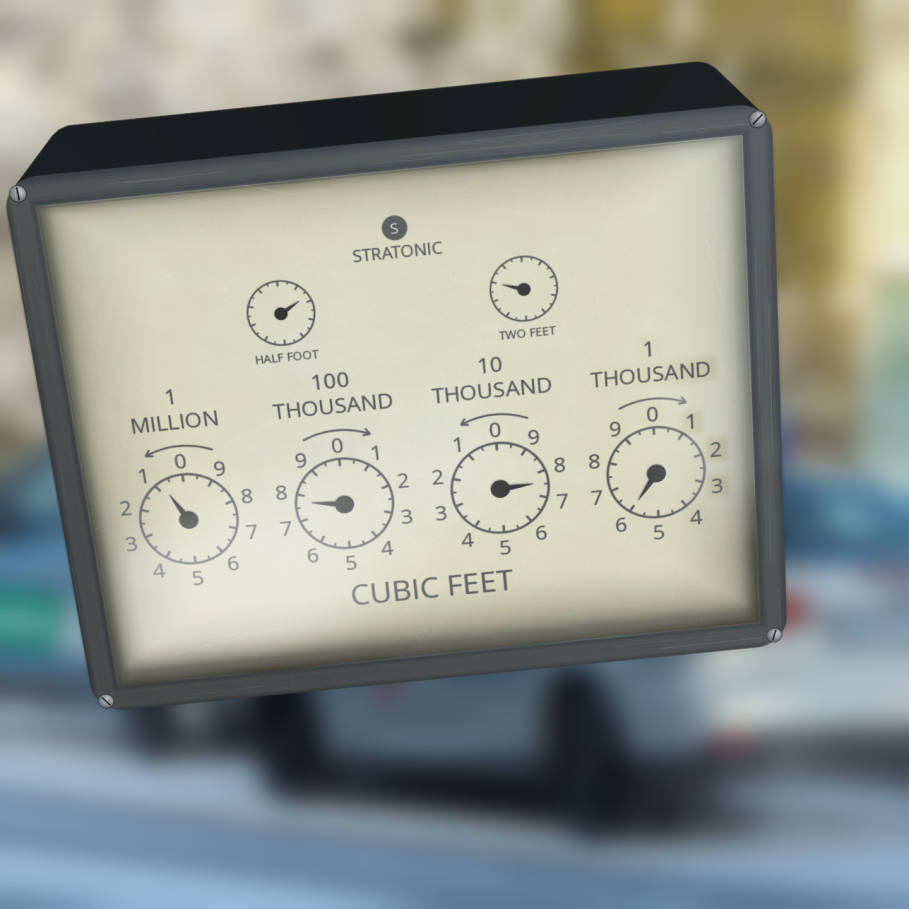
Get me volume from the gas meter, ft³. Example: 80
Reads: 77600
